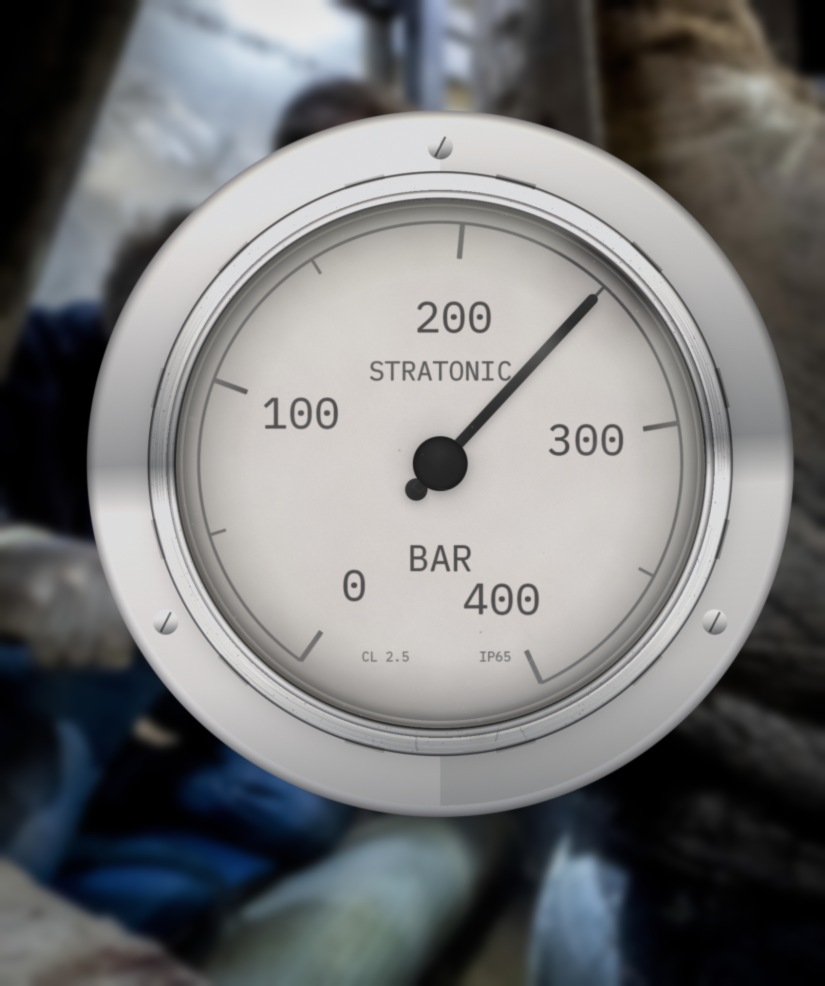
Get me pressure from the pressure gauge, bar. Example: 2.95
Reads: 250
